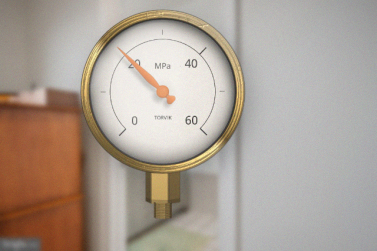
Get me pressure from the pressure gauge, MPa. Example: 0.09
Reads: 20
